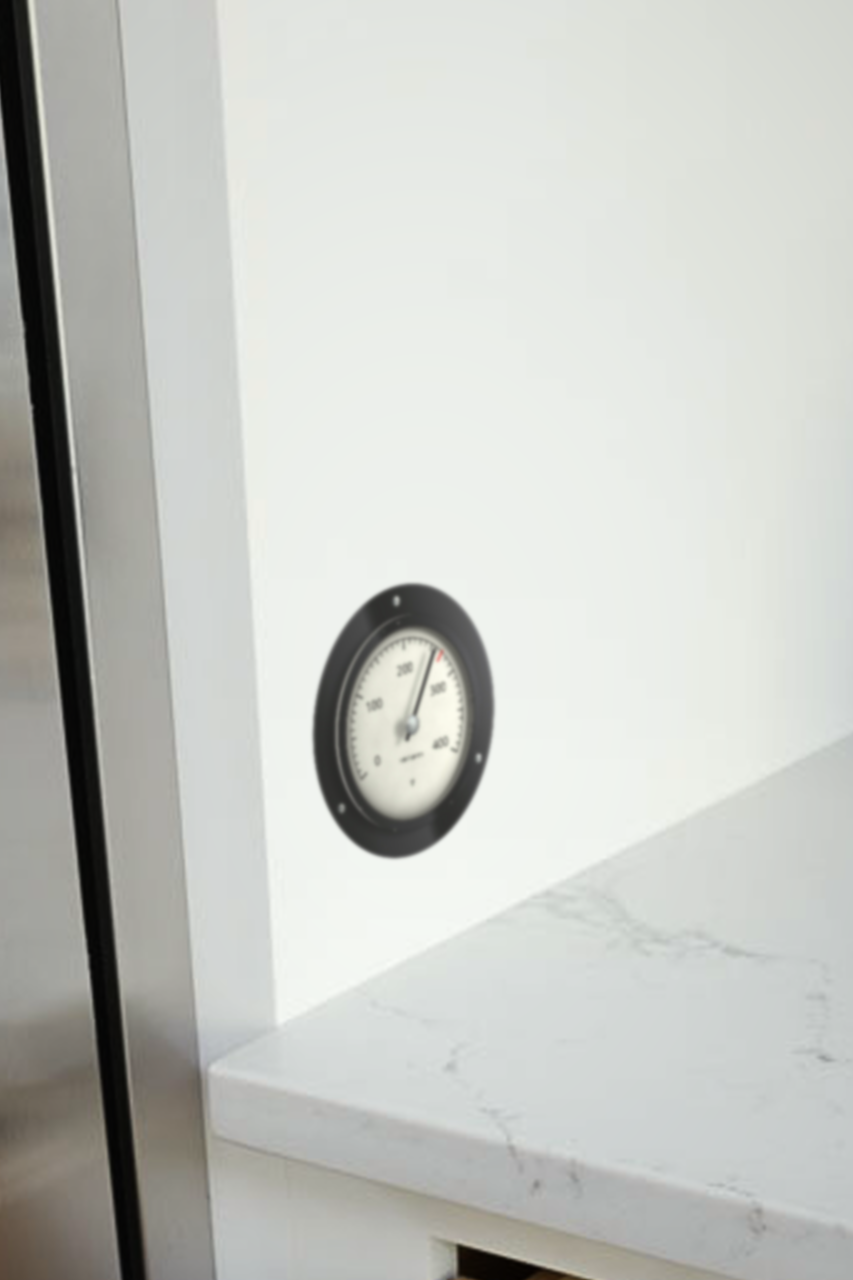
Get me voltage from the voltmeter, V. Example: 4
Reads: 250
